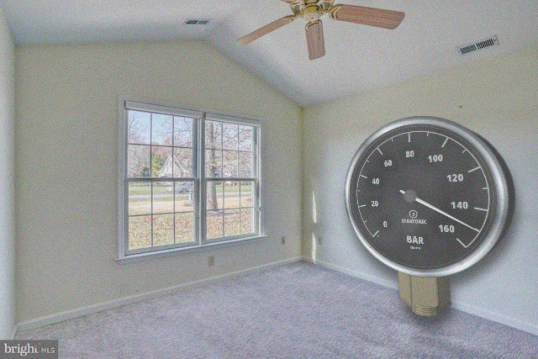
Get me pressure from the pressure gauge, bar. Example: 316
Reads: 150
